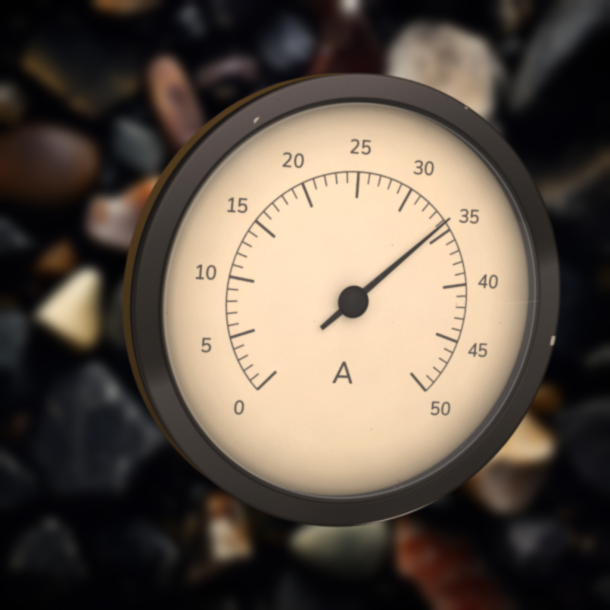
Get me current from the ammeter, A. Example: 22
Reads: 34
